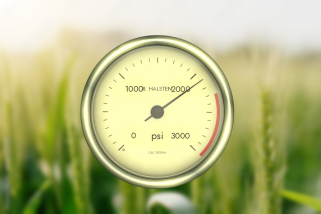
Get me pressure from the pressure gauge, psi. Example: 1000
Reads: 2100
